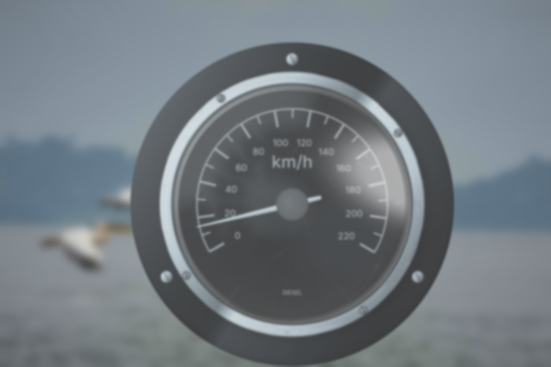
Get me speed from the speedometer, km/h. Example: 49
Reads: 15
